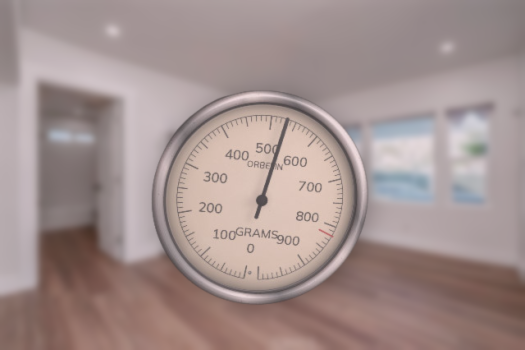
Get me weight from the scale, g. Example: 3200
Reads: 530
